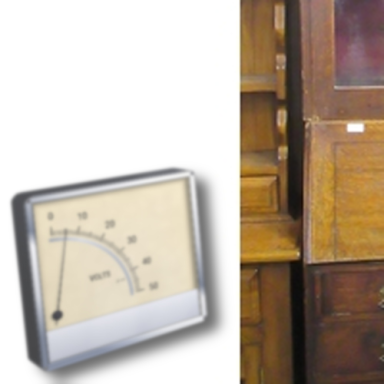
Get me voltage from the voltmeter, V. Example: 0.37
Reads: 5
